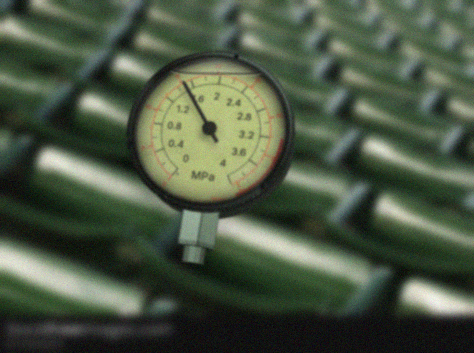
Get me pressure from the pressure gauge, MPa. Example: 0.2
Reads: 1.5
